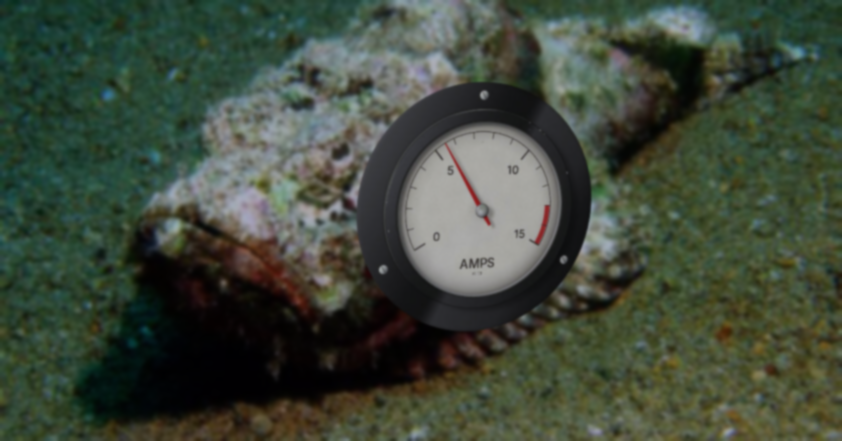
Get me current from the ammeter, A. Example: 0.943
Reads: 5.5
